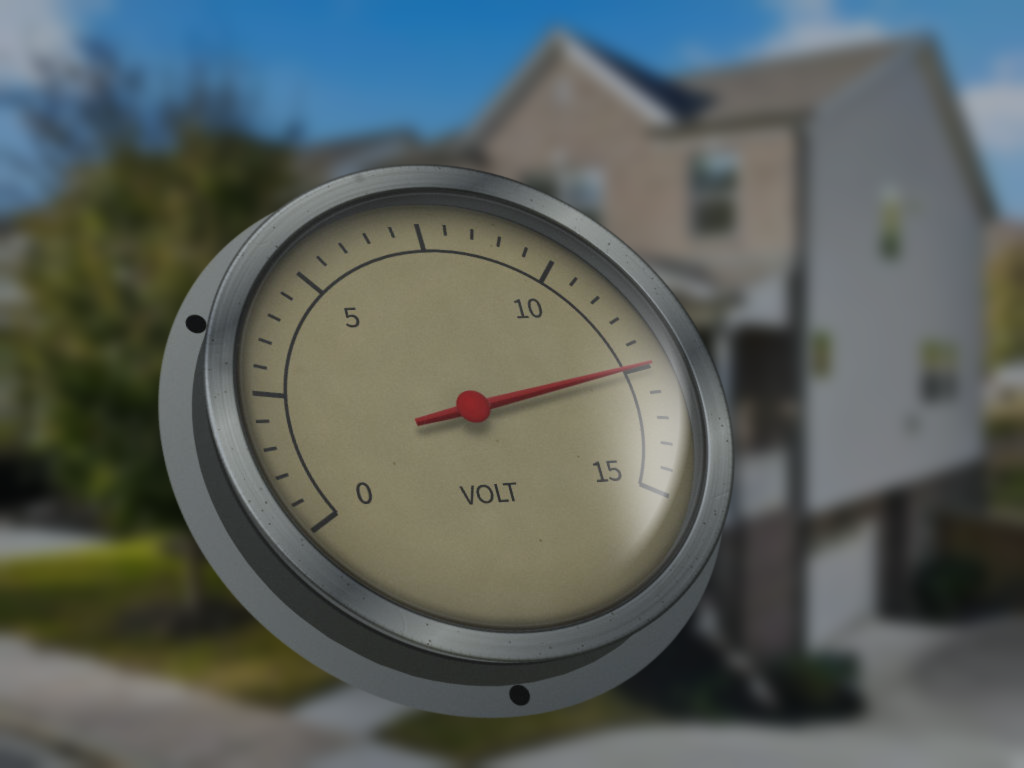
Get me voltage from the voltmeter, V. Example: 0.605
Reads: 12.5
